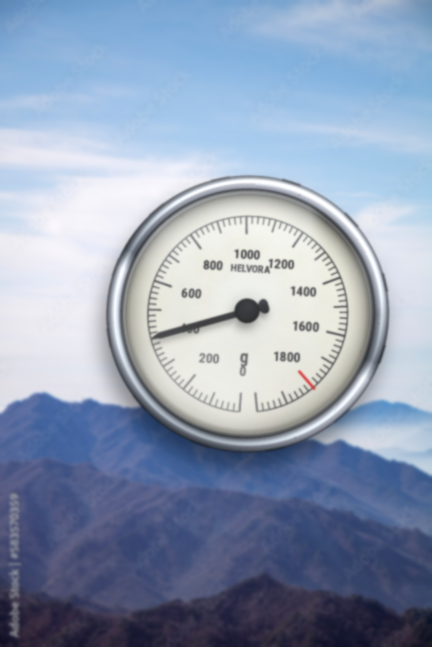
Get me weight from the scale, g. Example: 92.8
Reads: 400
